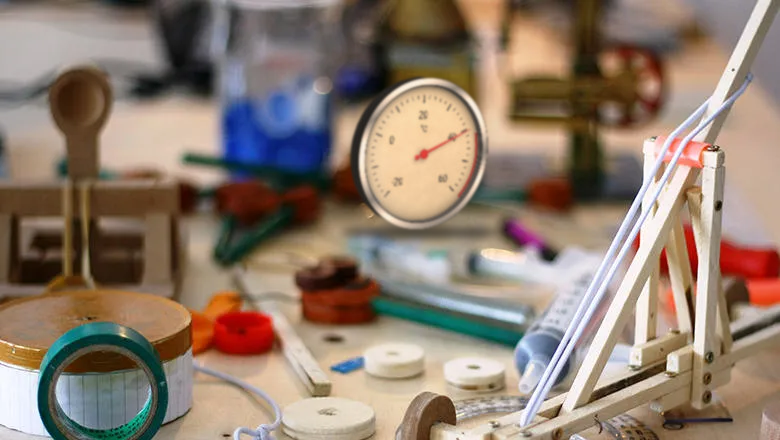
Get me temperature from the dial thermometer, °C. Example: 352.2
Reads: 40
